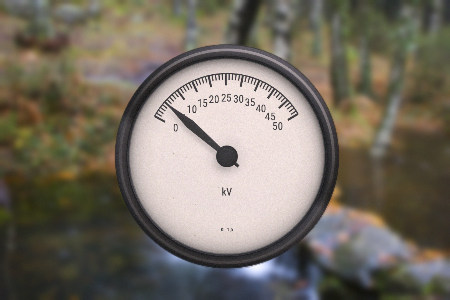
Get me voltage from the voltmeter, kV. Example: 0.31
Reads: 5
